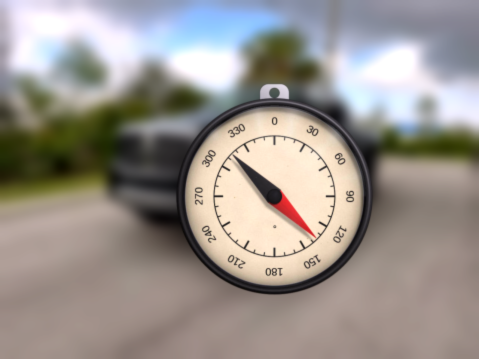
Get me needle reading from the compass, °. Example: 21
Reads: 135
